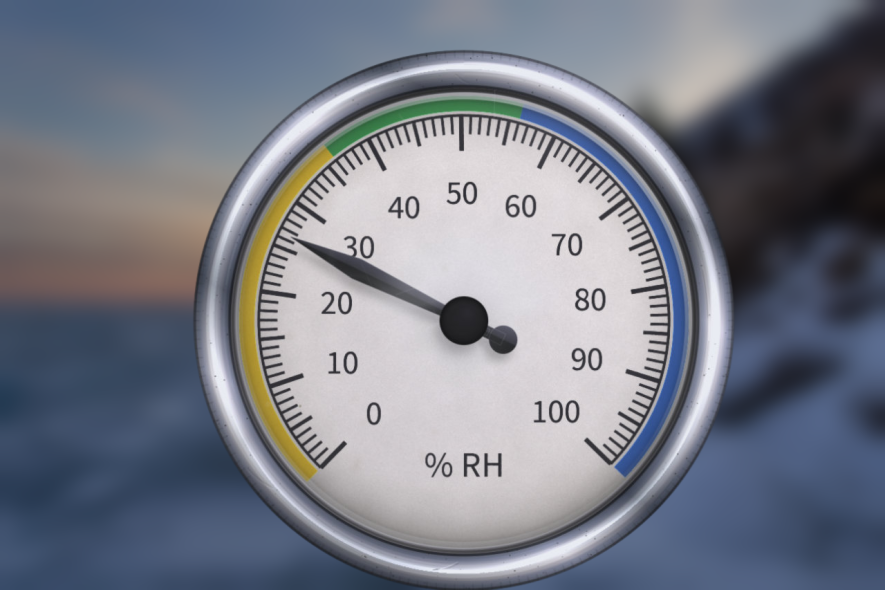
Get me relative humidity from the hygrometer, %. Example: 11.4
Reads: 26.5
